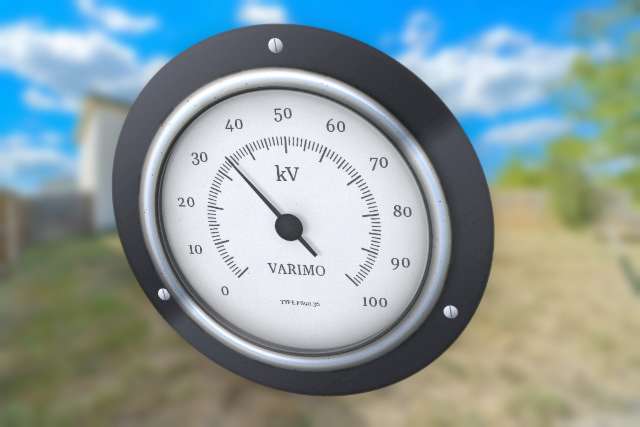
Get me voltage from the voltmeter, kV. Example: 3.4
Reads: 35
